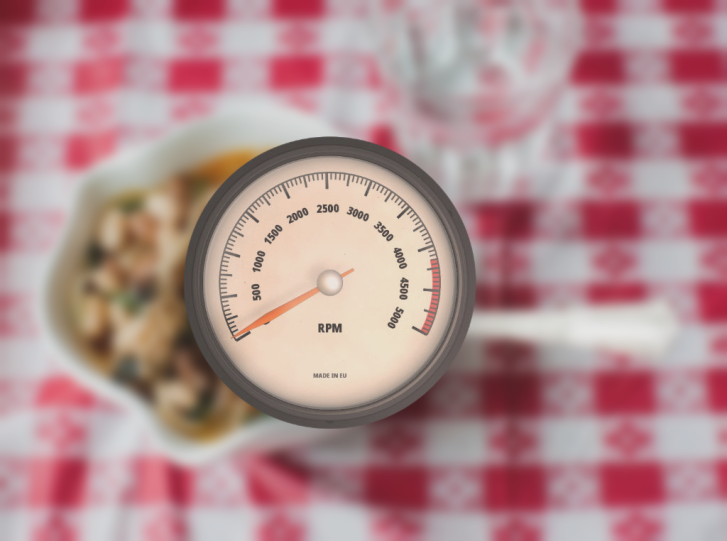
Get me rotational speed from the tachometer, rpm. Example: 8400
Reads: 50
